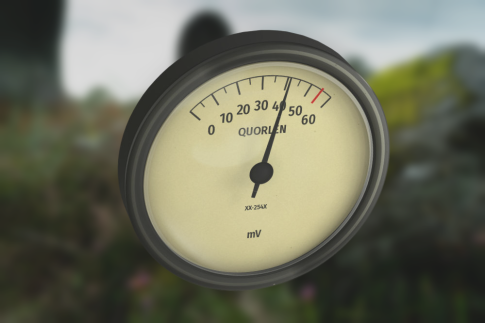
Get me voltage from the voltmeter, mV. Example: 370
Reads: 40
